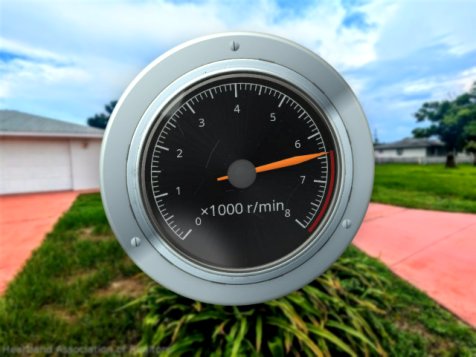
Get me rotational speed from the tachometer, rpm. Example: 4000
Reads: 6400
